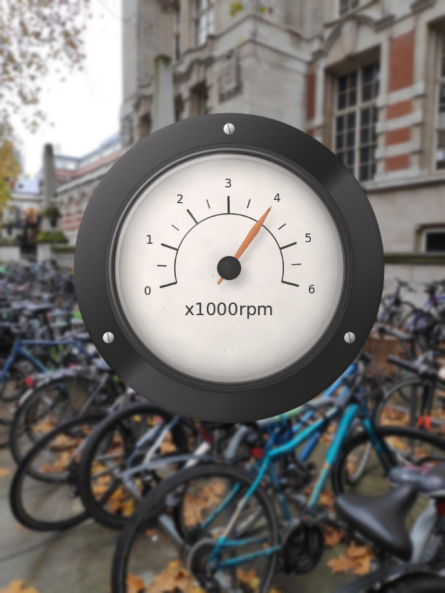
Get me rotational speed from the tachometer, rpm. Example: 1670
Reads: 4000
